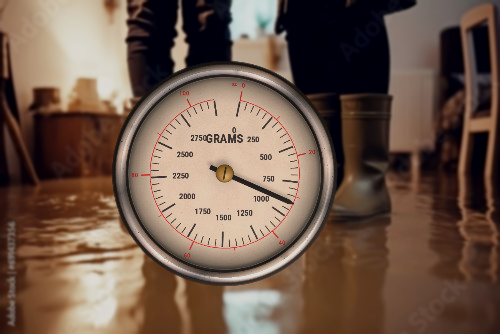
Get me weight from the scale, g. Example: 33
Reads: 900
